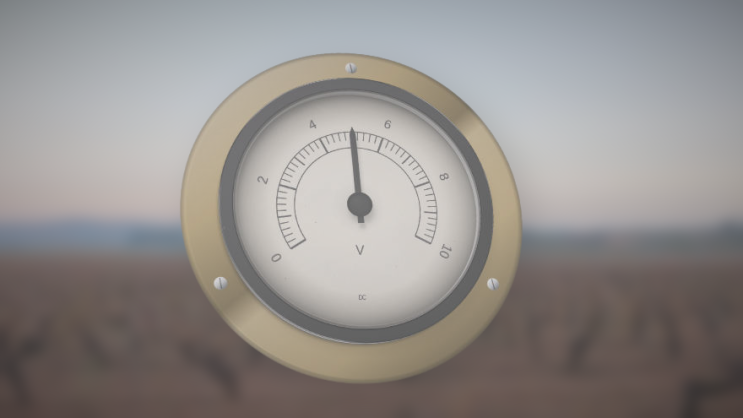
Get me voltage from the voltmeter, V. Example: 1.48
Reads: 5
